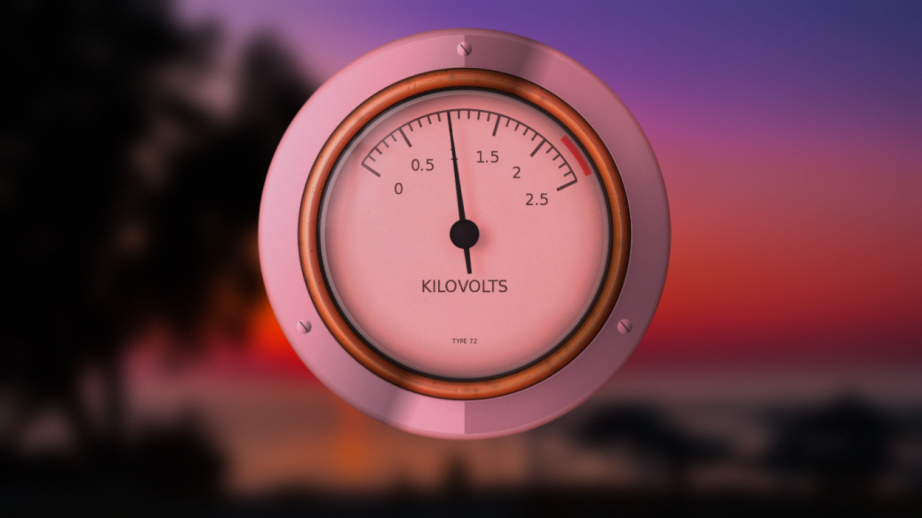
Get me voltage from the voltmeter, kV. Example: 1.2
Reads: 1
